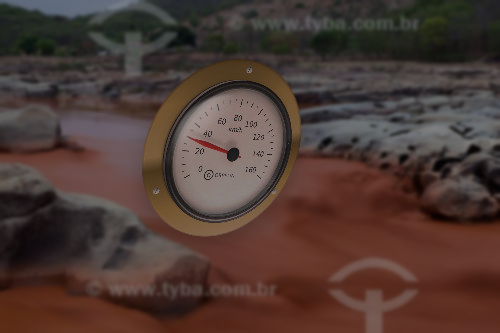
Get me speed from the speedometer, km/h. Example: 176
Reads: 30
